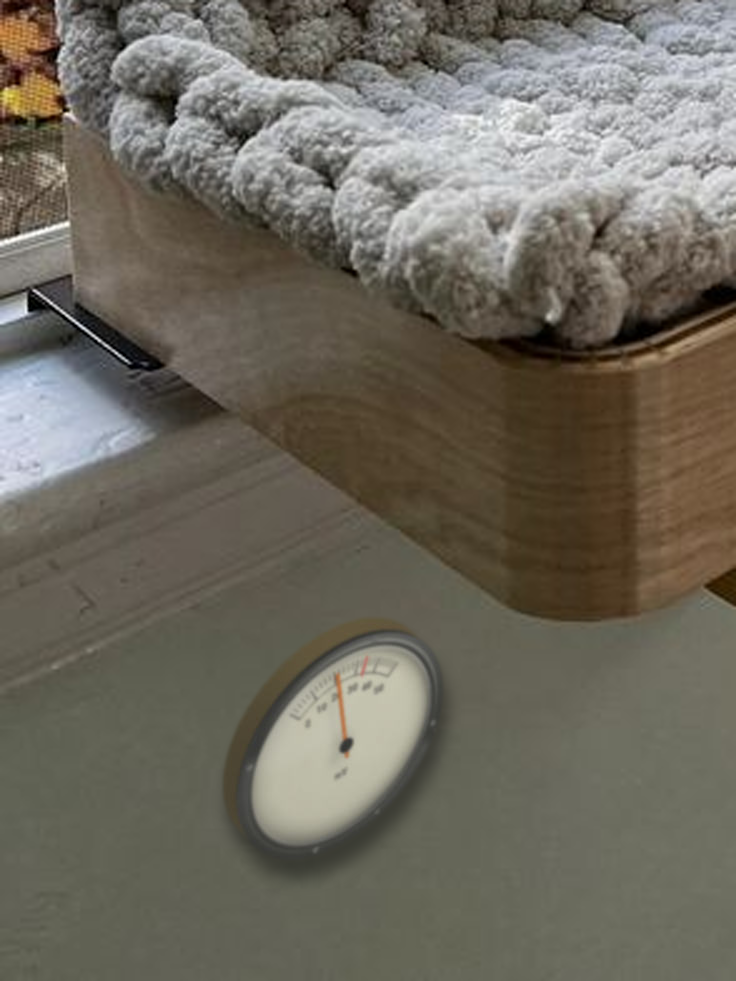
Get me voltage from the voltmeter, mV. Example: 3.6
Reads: 20
